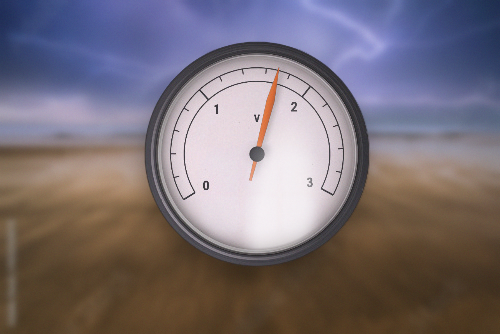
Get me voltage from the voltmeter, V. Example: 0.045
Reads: 1.7
